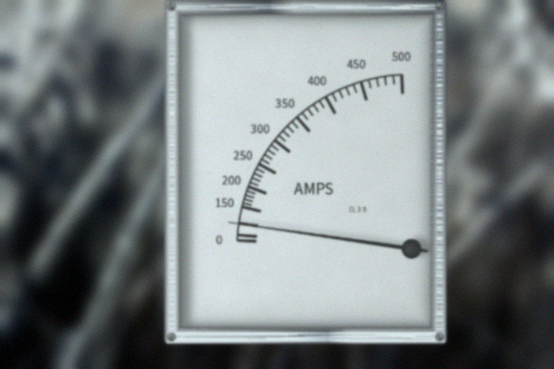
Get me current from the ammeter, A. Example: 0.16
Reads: 100
